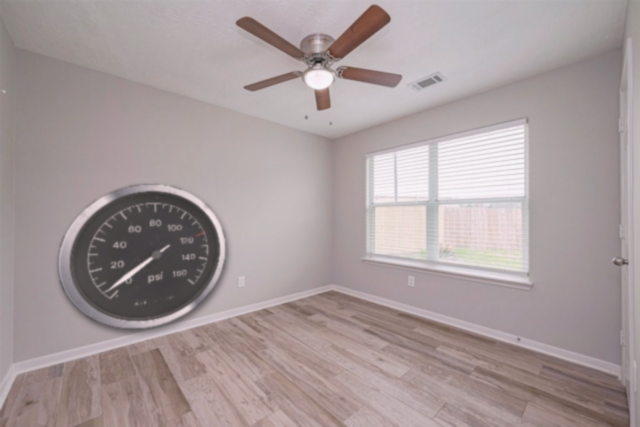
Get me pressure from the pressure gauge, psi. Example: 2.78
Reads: 5
